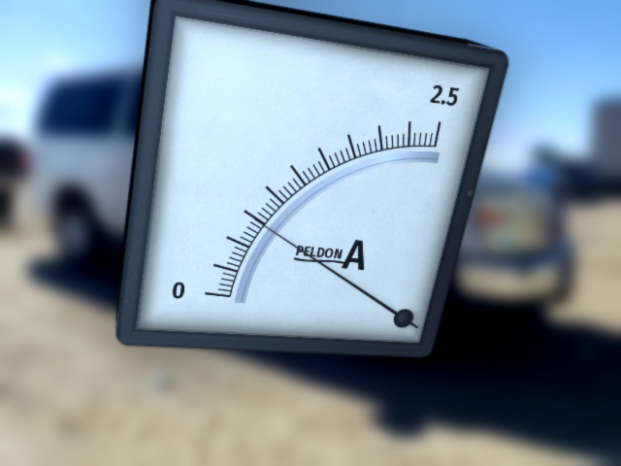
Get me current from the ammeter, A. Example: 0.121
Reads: 0.75
